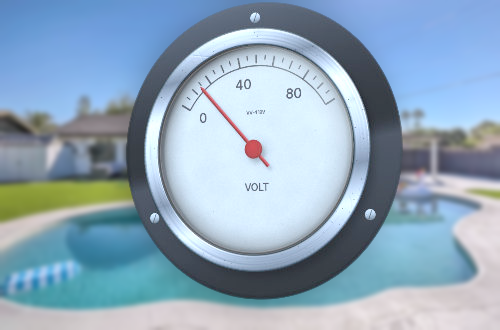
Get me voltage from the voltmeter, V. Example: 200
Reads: 15
